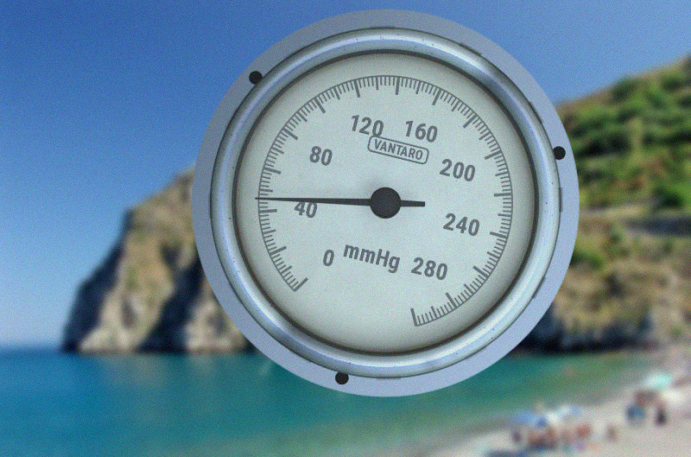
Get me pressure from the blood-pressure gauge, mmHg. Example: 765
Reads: 46
